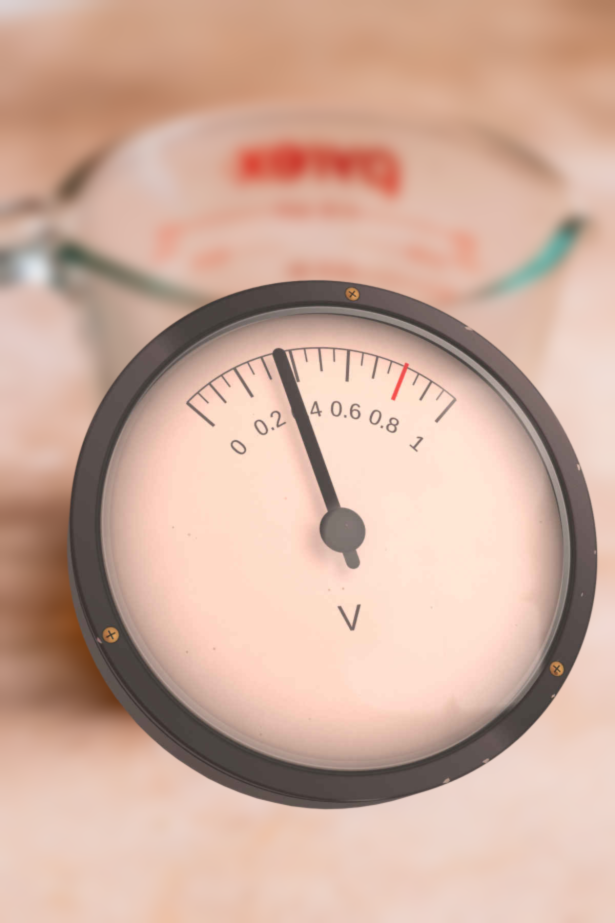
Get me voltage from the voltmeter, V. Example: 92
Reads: 0.35
